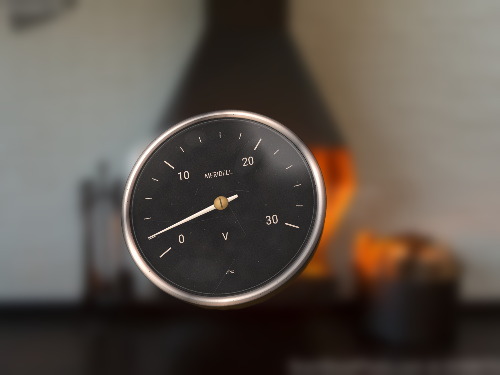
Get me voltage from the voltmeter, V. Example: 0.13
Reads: 2
